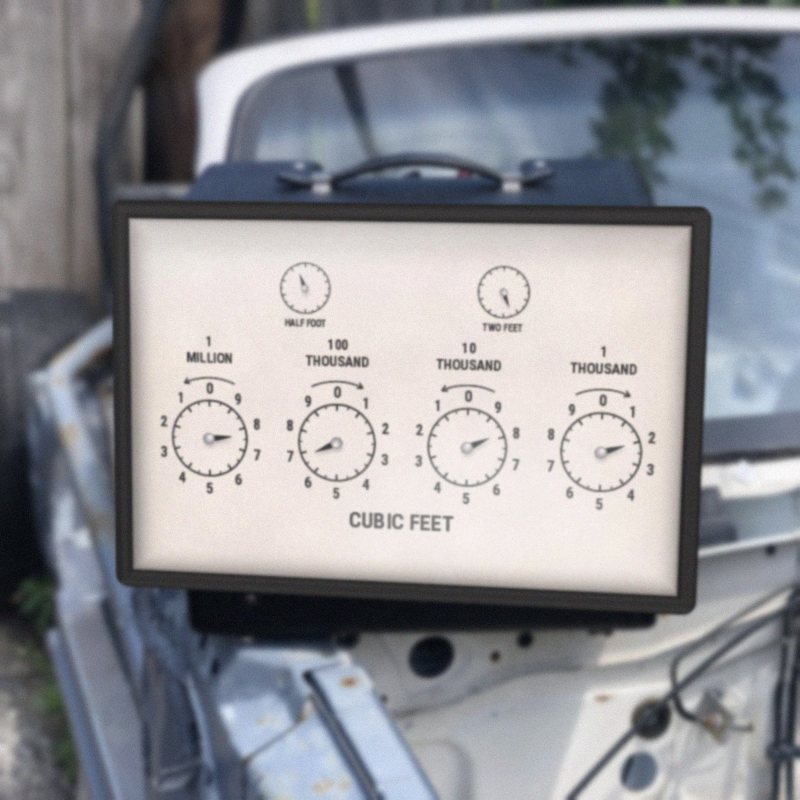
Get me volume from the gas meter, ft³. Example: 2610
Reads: 768200
